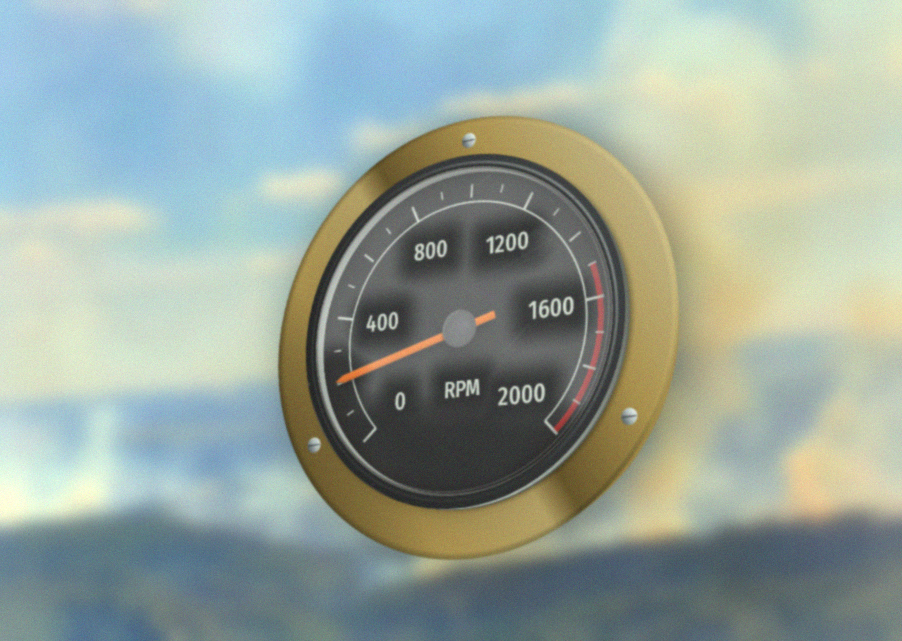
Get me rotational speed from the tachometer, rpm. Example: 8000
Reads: 200
